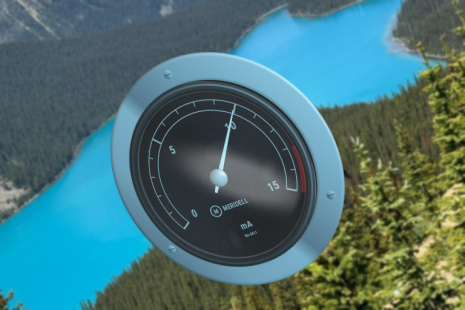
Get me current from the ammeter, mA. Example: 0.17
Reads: 10
